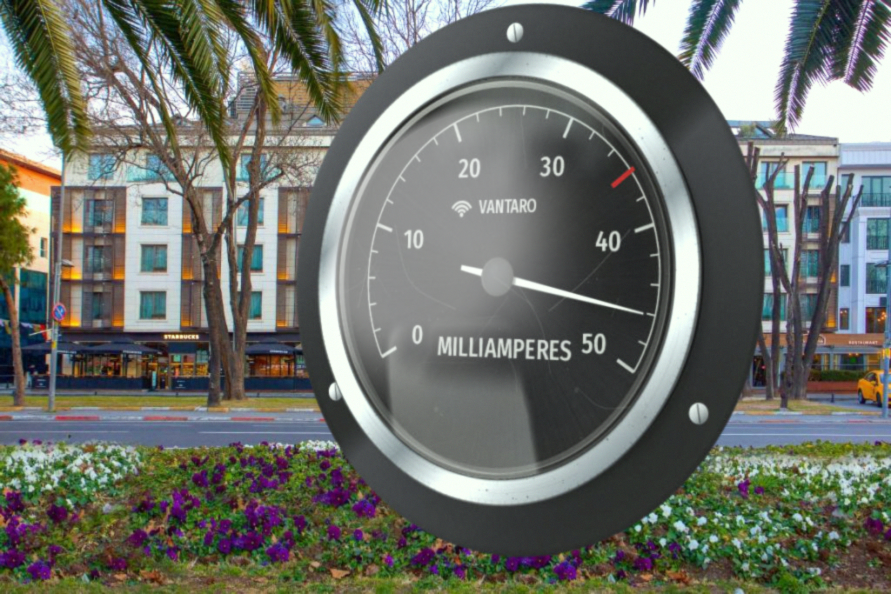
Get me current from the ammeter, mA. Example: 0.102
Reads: 46
